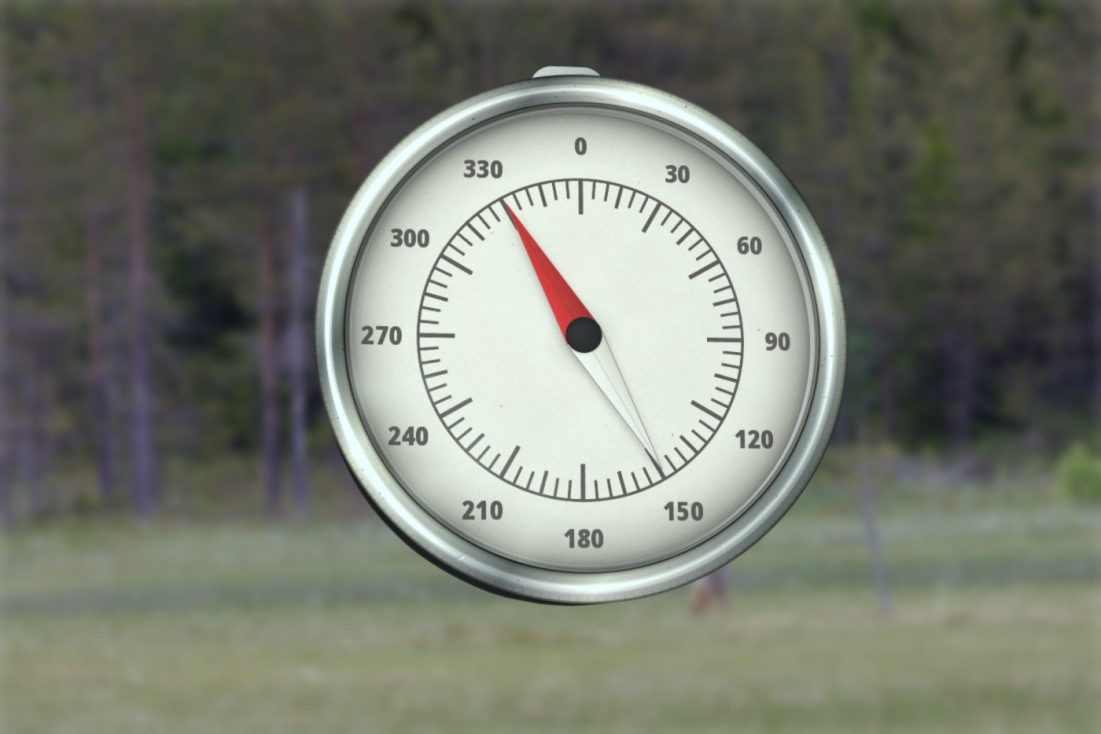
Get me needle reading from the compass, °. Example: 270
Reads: 330
